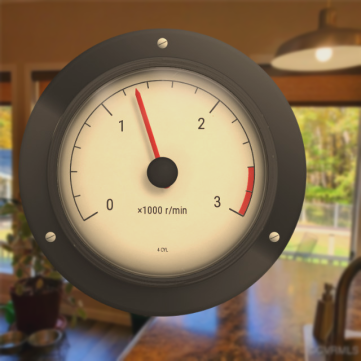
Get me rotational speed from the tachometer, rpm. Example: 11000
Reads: 1300
